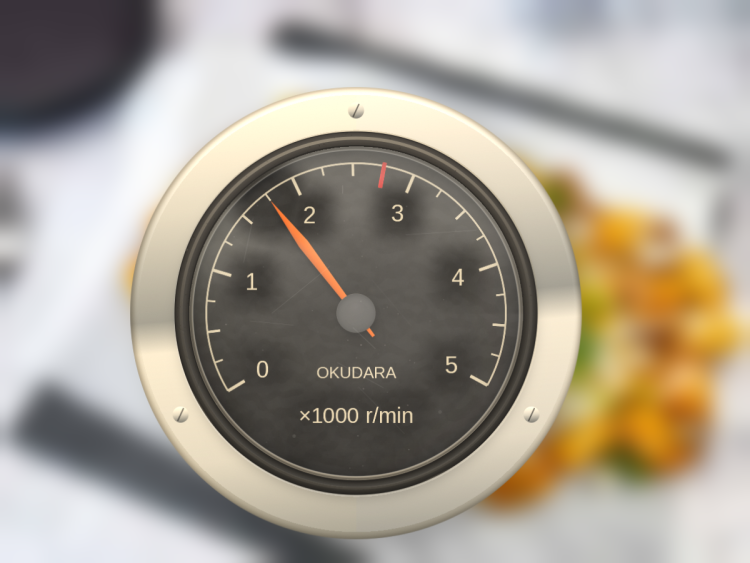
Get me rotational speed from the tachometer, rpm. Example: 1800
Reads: 1750
